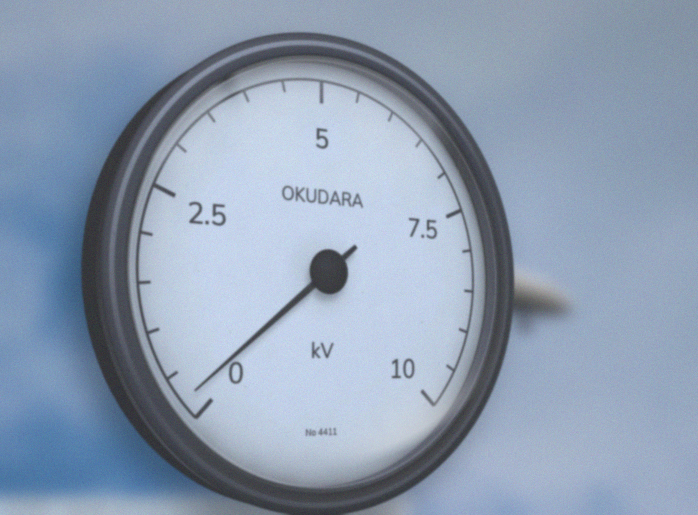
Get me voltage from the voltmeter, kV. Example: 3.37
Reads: 0.25
